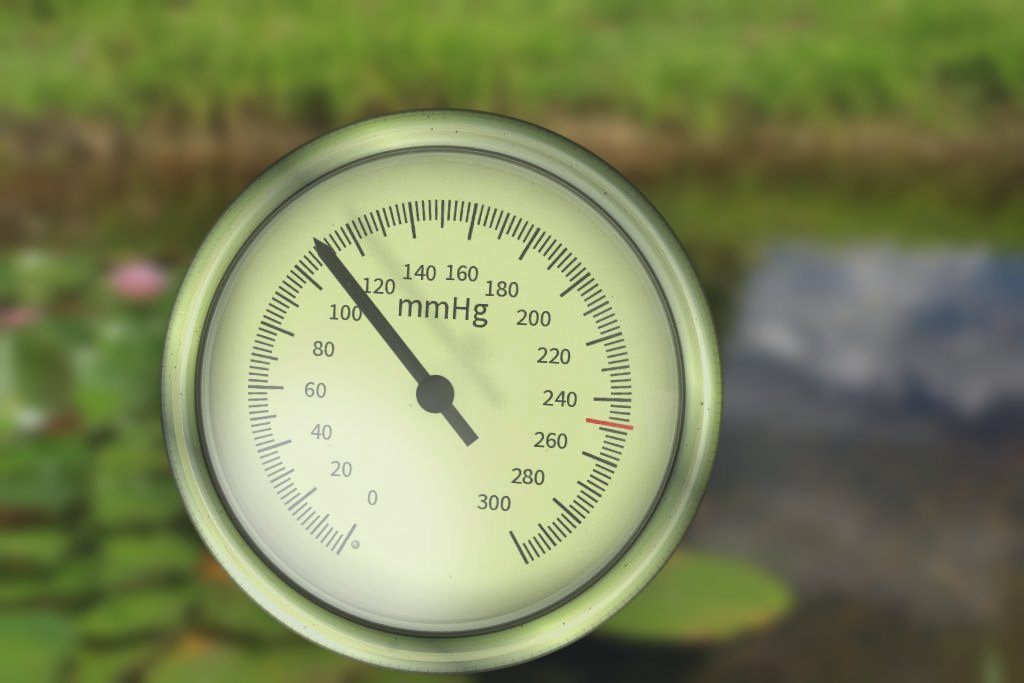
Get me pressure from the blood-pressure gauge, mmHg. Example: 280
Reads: 110
